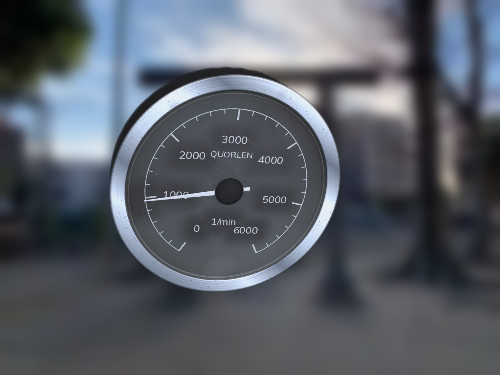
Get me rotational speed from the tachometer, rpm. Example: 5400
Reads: 1000
